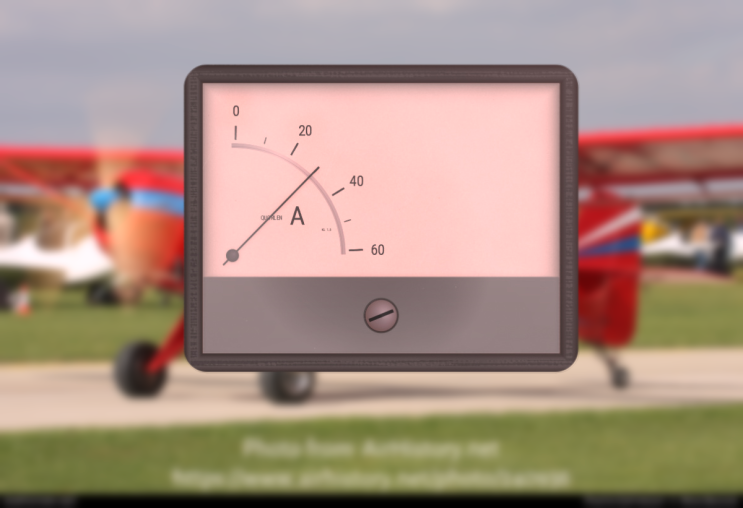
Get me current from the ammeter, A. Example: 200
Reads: 30
